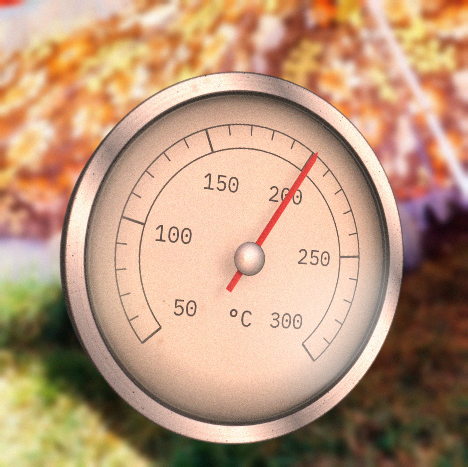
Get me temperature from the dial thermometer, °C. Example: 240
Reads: 200
